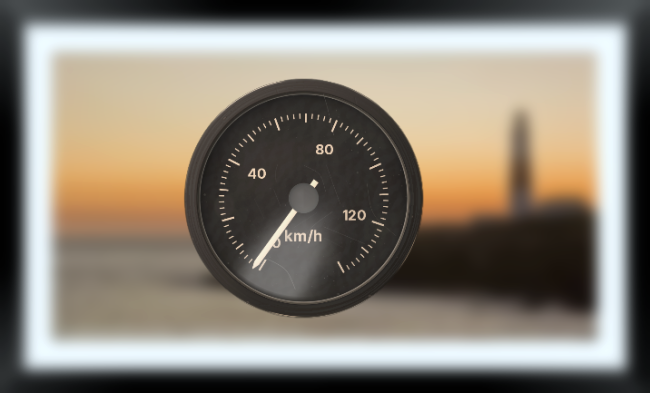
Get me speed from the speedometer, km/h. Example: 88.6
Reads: 2
